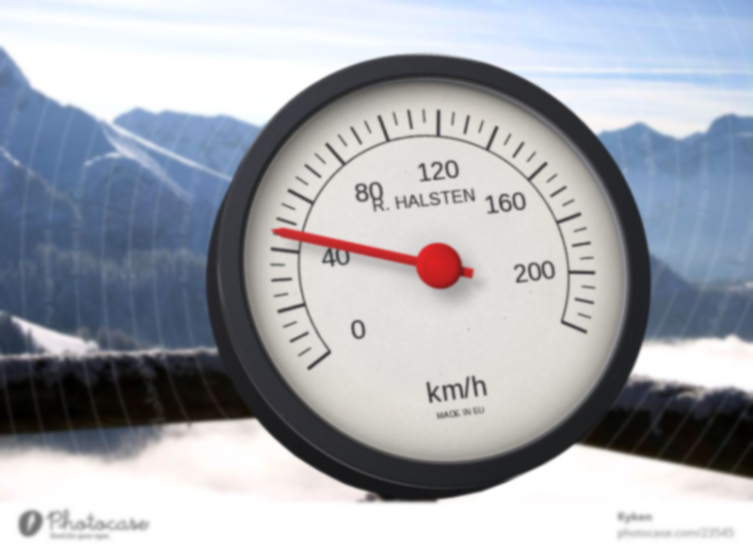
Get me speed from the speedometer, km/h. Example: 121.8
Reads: 45
